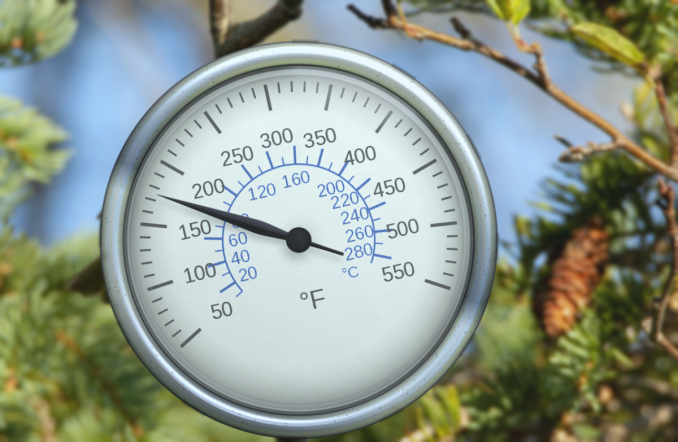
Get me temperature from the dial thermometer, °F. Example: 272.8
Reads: 175
